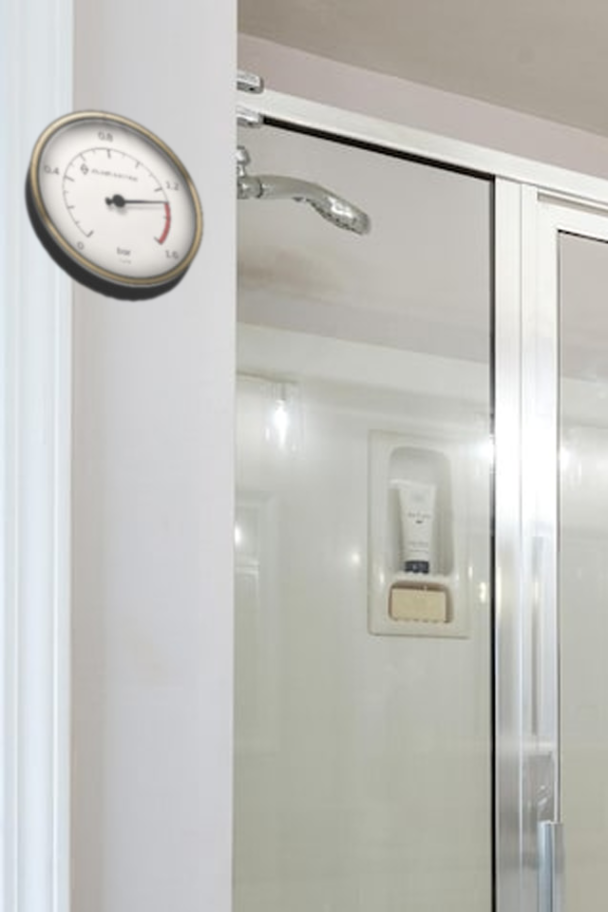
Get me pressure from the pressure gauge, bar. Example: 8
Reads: 1.3
